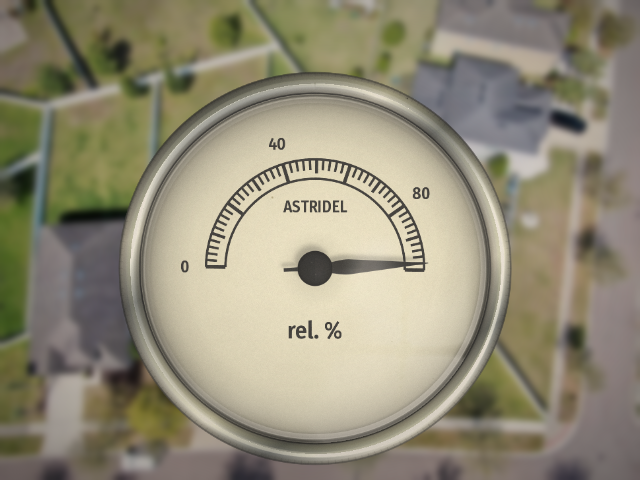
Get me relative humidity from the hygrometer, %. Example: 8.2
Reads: 98
